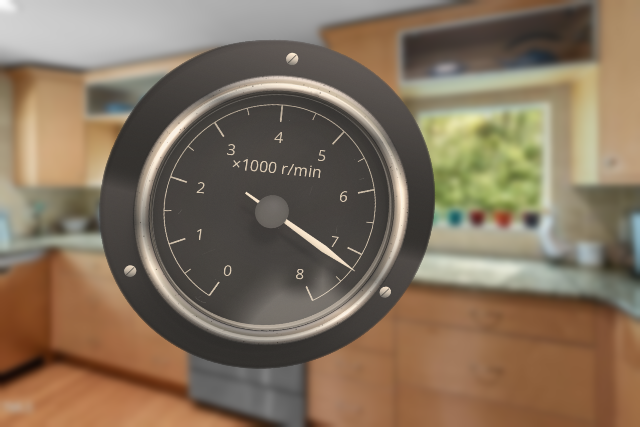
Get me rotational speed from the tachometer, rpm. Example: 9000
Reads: 7250
